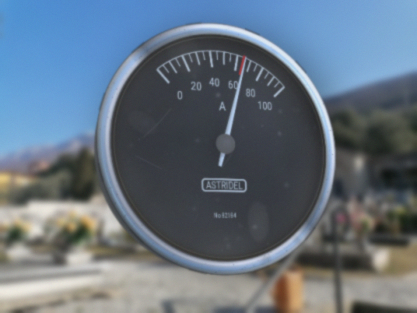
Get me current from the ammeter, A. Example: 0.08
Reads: 65
